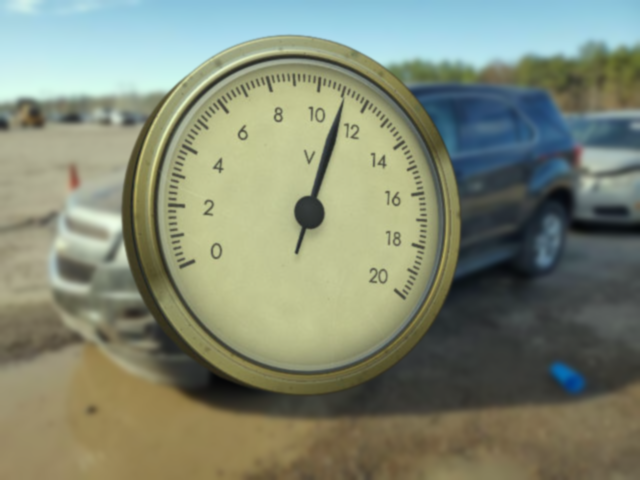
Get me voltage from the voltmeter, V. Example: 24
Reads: 11
